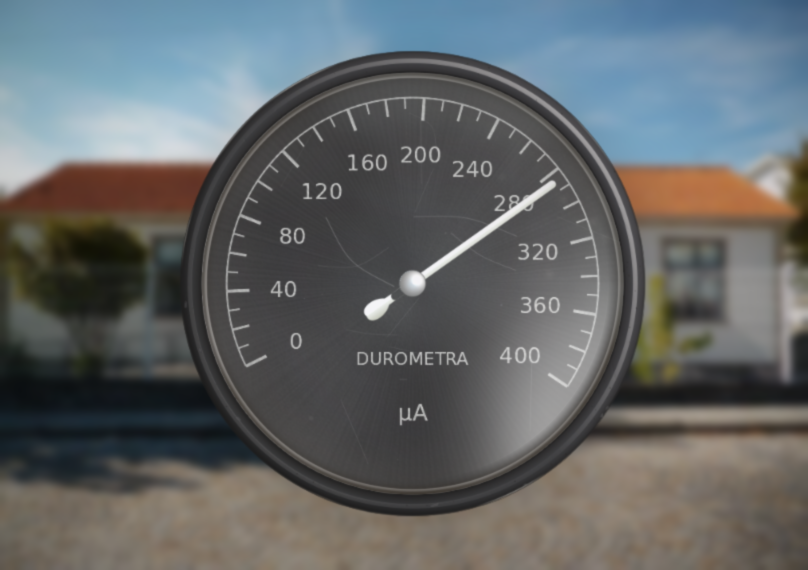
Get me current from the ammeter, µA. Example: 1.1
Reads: 285
